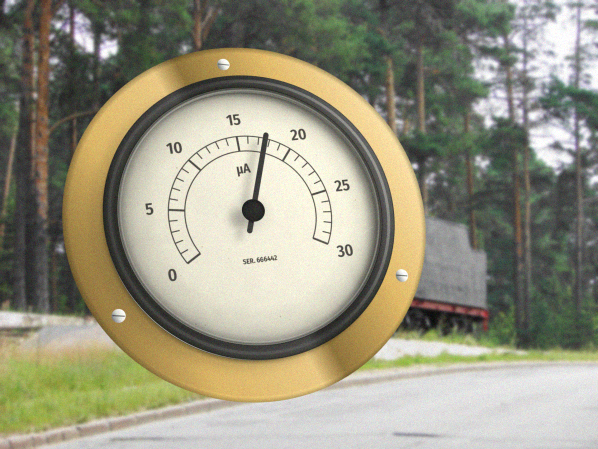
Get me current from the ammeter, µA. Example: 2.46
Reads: 17.5
